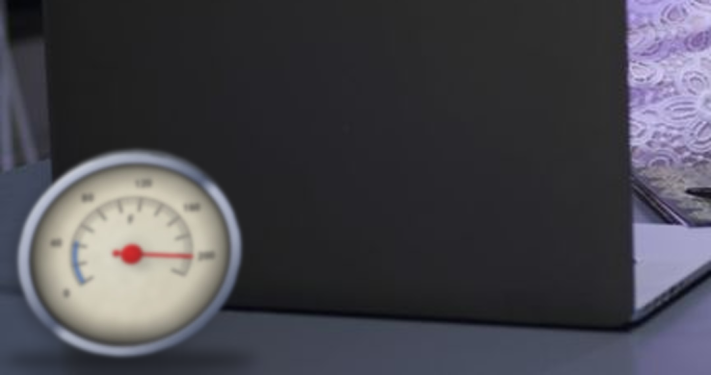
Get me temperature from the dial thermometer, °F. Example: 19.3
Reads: 200
